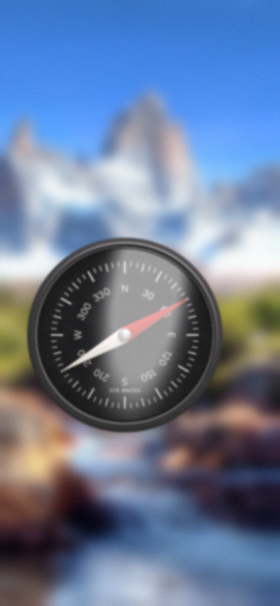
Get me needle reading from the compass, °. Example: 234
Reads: 60
